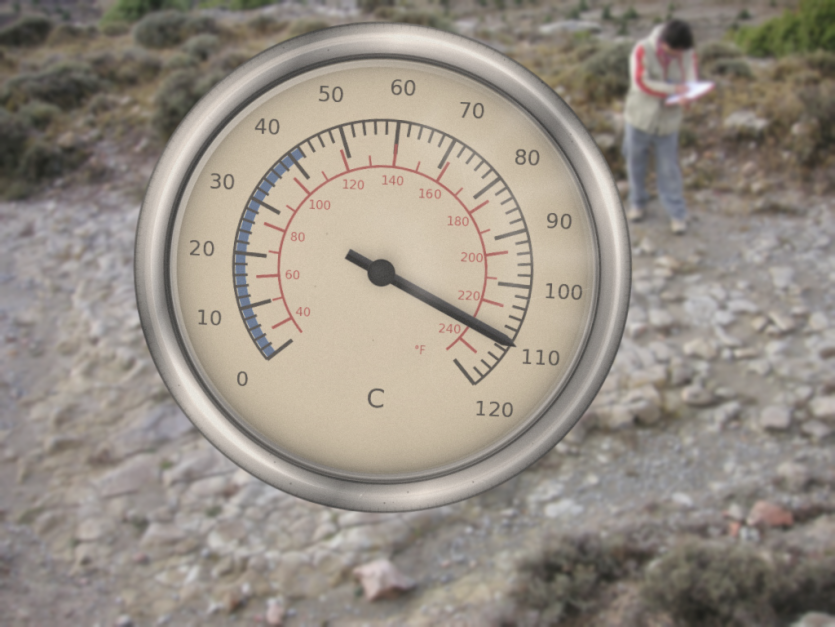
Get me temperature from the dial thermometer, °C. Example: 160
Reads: 110
